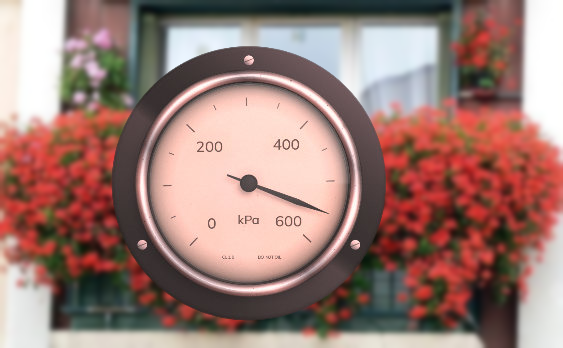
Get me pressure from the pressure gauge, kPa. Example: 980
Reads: 550
